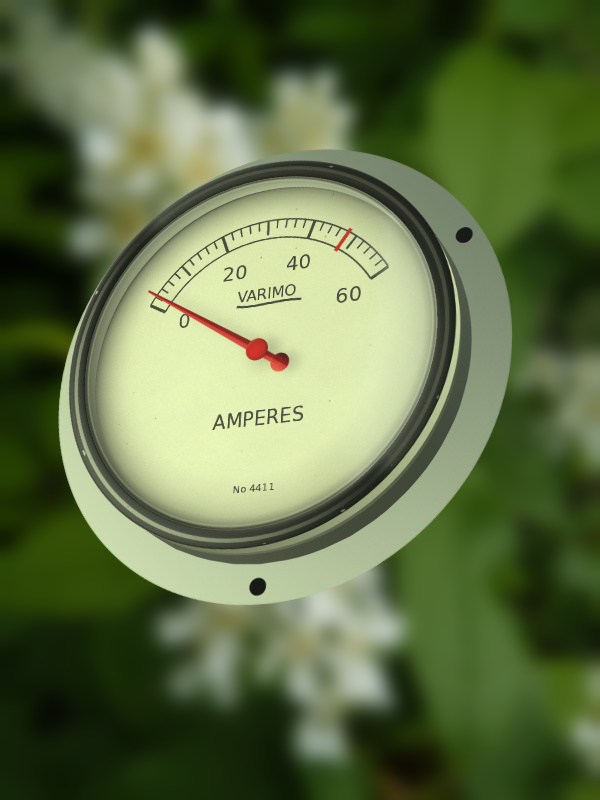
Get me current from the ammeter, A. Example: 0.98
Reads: 2
